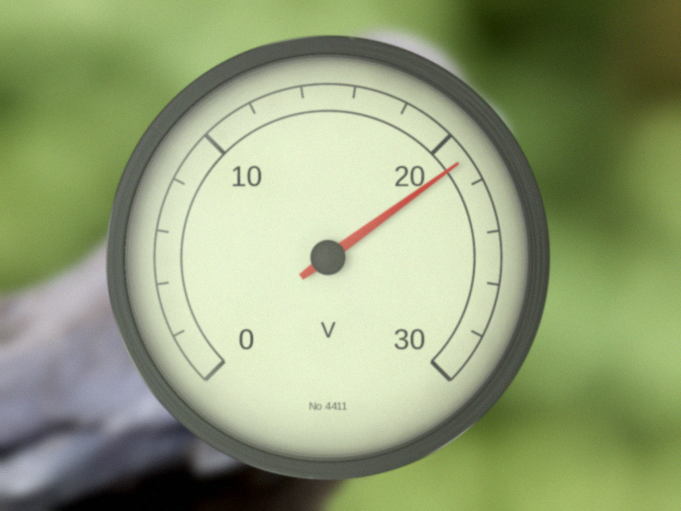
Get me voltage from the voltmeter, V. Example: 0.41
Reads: 21
